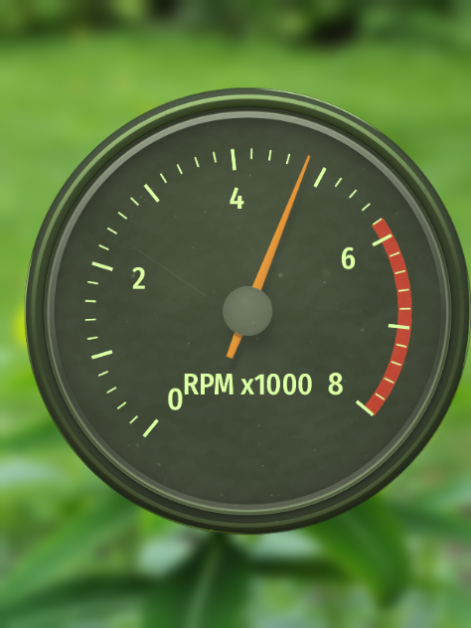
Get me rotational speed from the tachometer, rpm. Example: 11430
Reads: 4800
